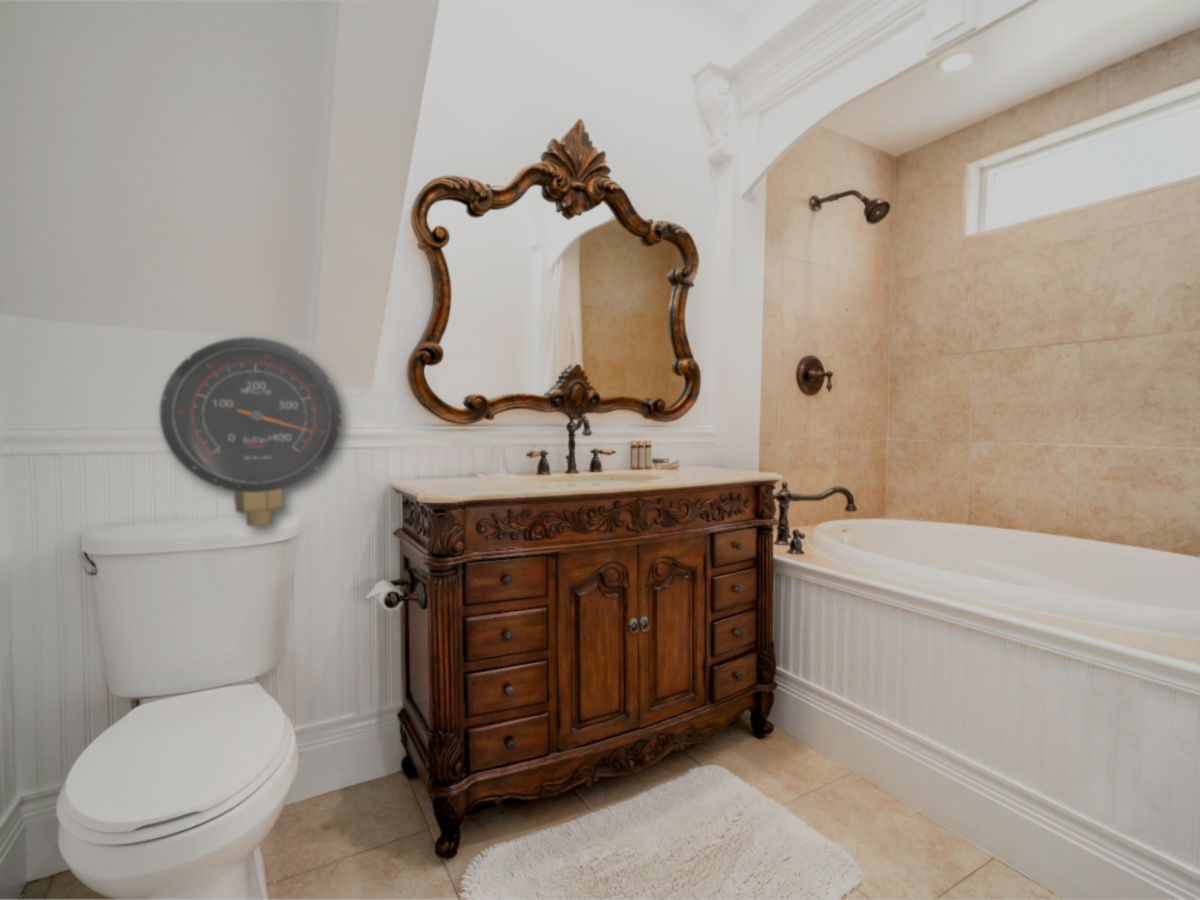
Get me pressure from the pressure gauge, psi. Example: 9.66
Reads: 360
